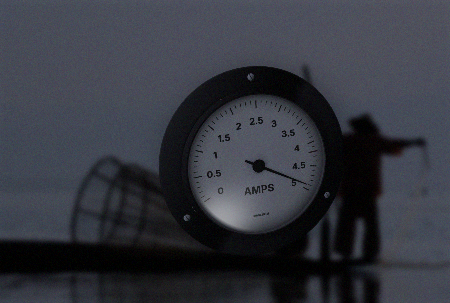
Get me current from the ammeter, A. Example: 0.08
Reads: 4.9
